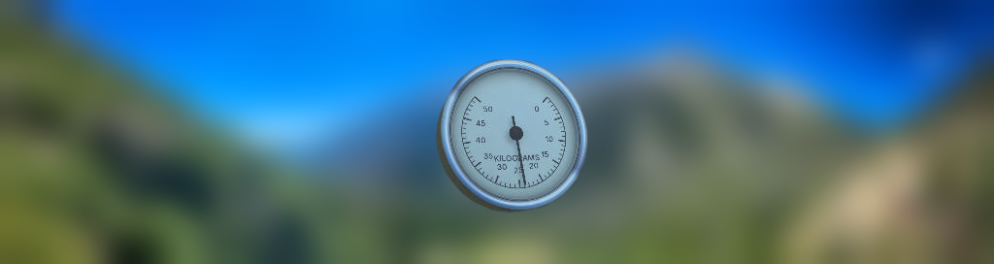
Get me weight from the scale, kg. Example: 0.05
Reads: 24
